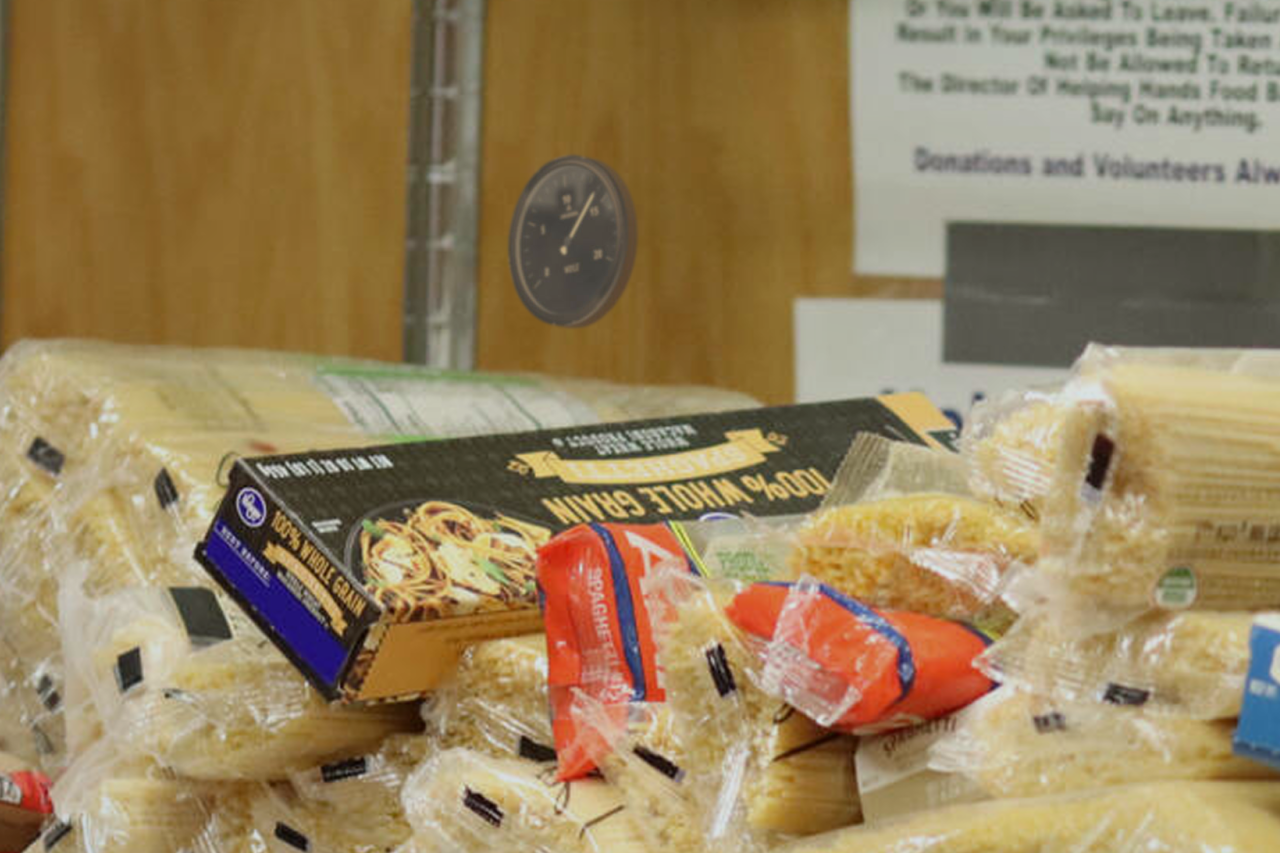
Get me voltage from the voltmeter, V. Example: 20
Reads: 14
